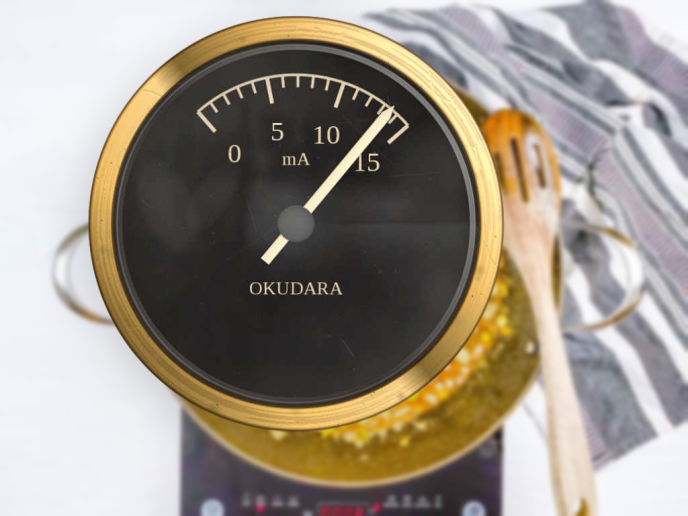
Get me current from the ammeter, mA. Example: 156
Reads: 13.5
